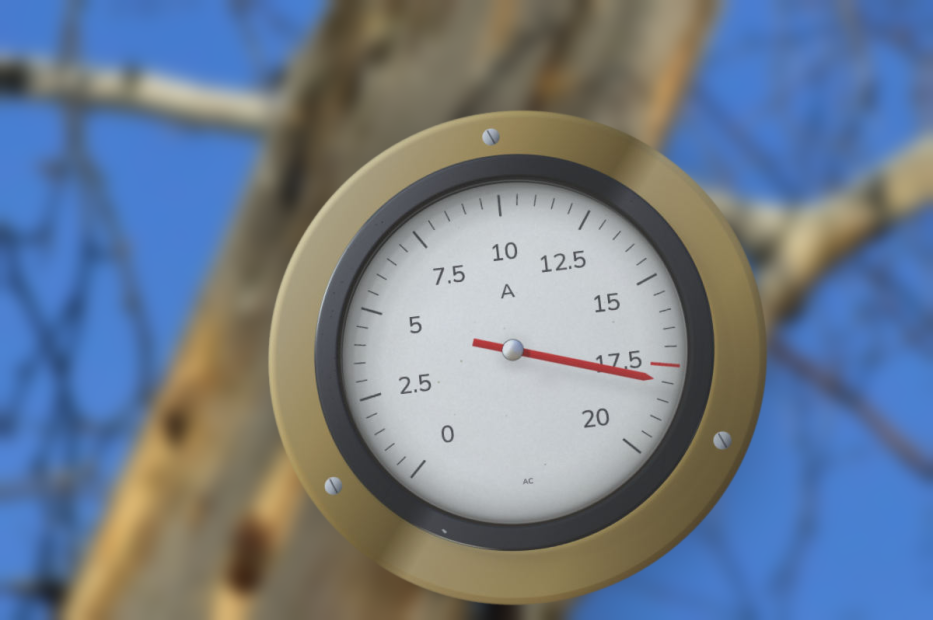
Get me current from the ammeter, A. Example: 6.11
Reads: 18
